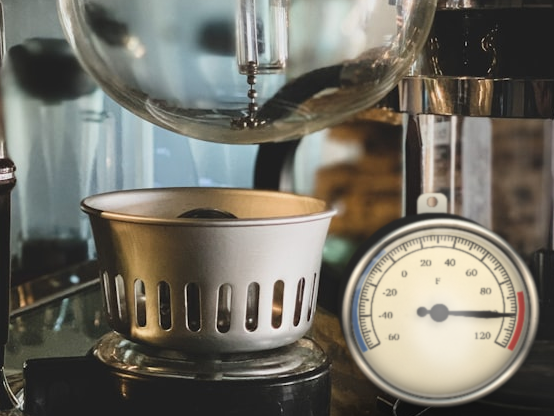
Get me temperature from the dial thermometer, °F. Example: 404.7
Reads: 100
